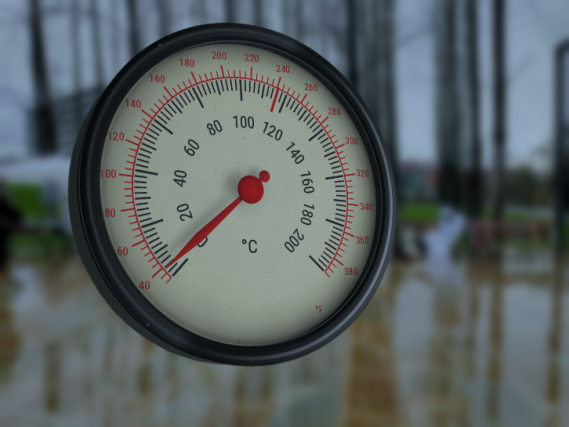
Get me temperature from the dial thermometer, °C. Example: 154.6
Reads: 4
